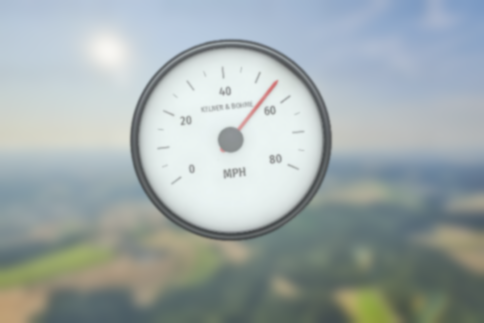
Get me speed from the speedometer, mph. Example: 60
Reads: 55
